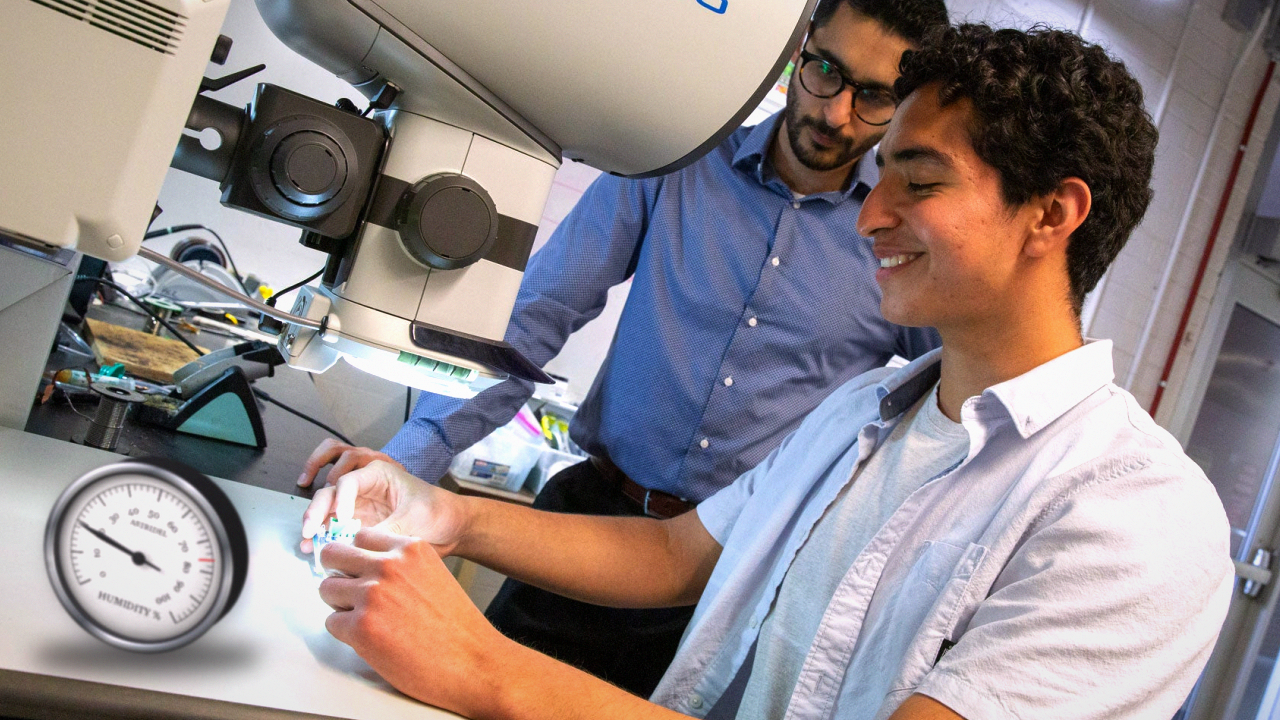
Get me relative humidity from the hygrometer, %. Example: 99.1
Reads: 20
